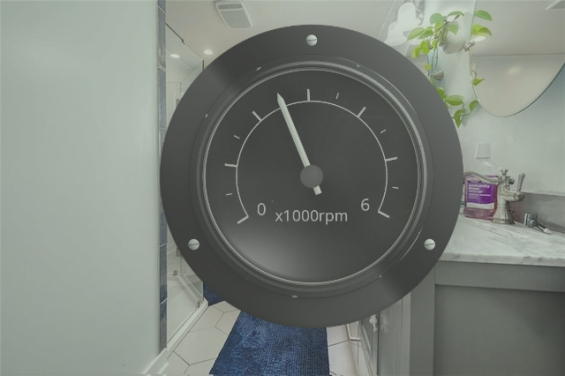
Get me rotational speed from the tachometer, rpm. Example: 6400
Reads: 2500
